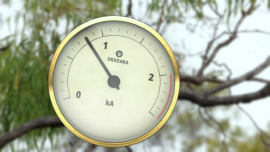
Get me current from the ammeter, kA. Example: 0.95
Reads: 0.8
